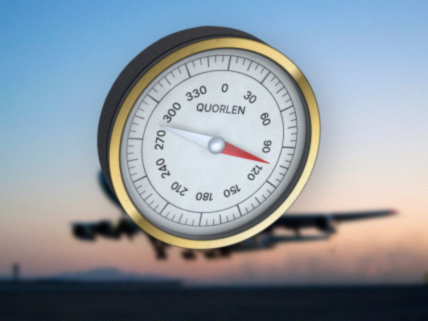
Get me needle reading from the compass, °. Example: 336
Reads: 105
